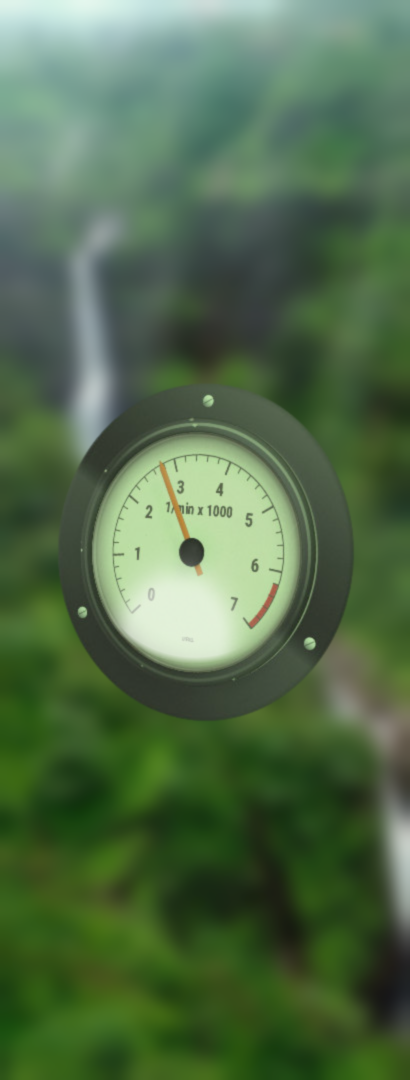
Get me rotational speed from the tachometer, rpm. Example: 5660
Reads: 2800
